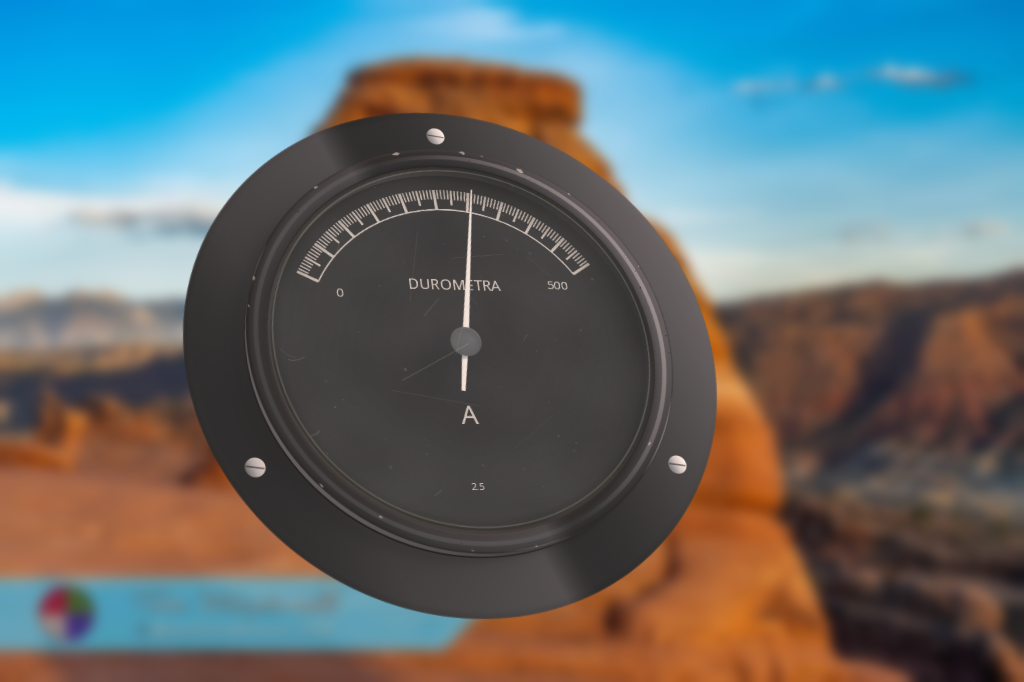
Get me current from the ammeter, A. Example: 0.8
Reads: 300
